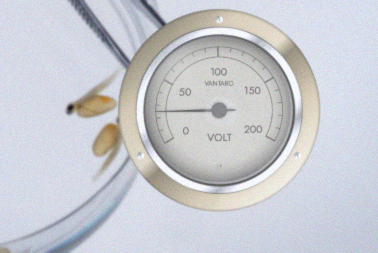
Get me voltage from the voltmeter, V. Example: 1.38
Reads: 25
